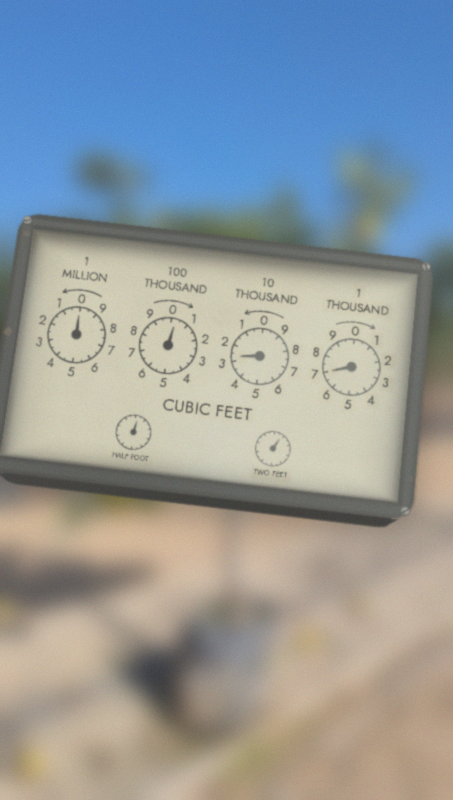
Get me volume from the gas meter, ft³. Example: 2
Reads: 2700
